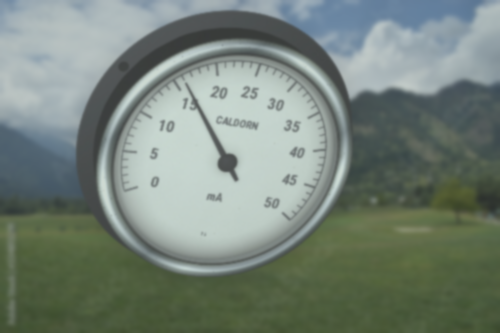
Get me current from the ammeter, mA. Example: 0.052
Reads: 16
